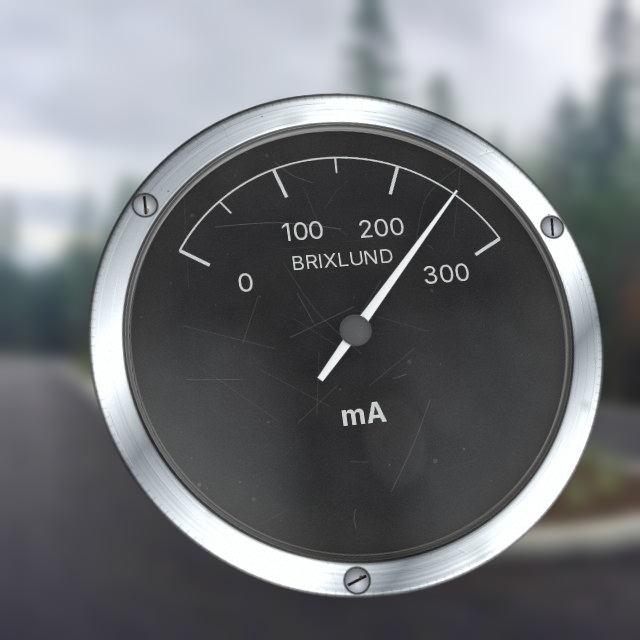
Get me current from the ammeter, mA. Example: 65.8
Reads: 250
